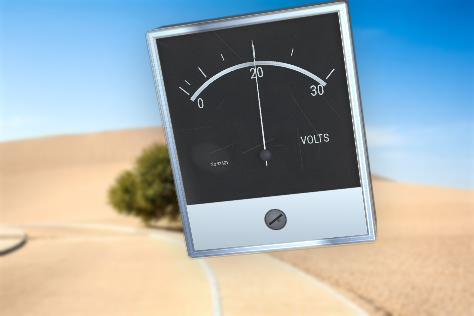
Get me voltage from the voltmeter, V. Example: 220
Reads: 20
